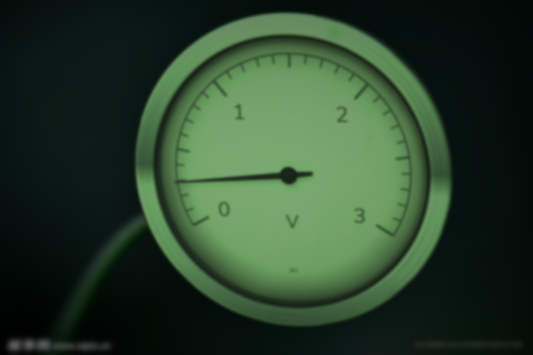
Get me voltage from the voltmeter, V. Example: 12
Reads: 0.3
